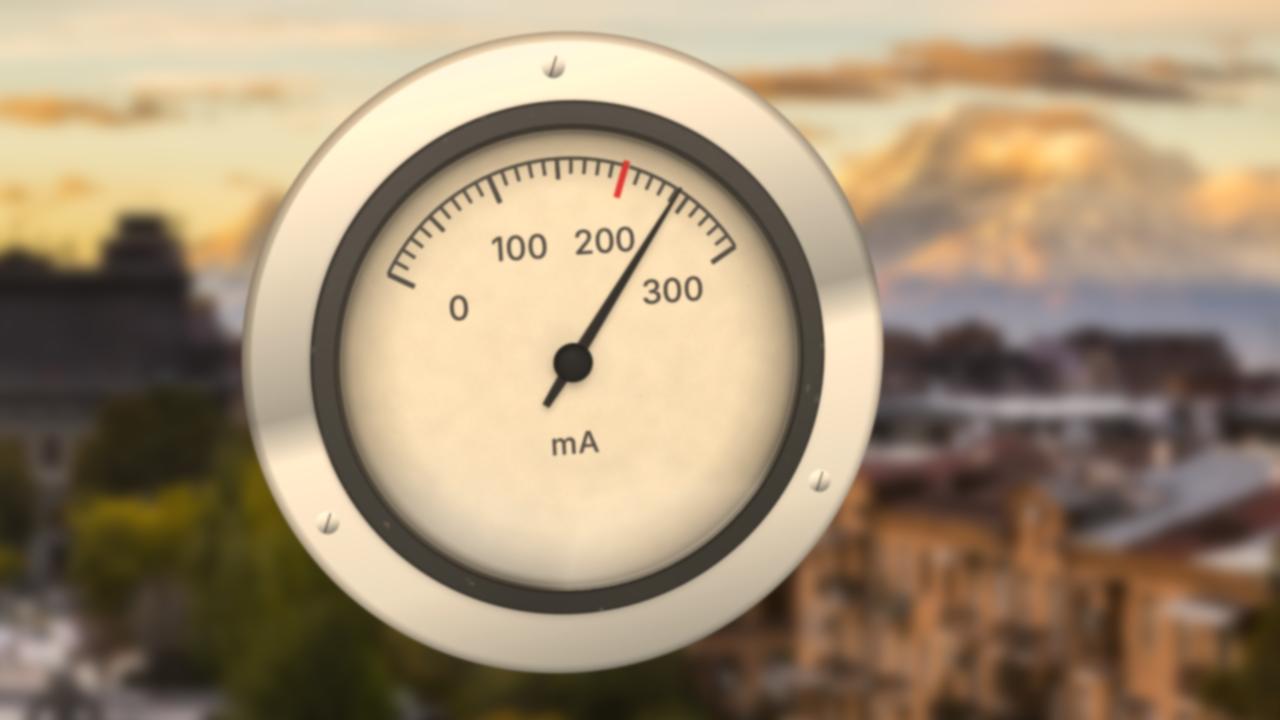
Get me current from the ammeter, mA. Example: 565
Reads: 240
